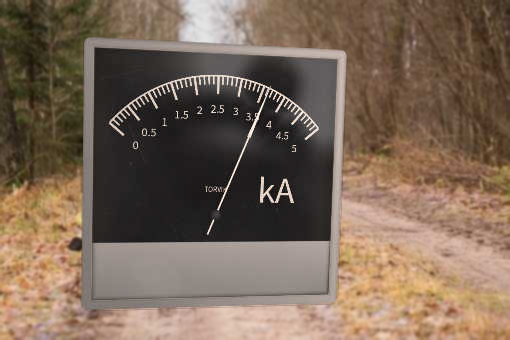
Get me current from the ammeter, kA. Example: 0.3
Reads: 3.6
